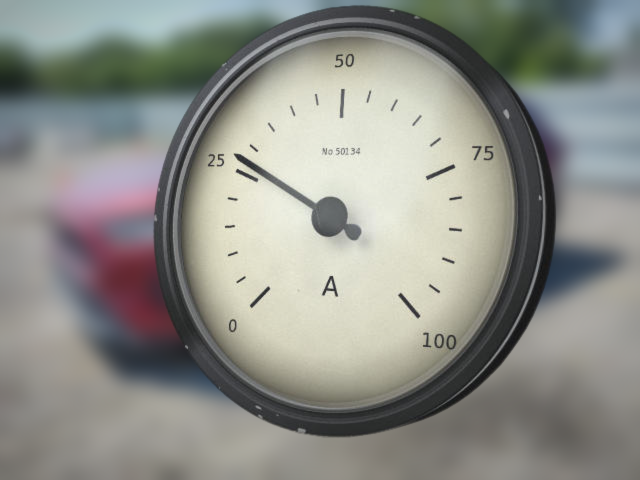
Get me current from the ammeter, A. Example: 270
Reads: 27.5
